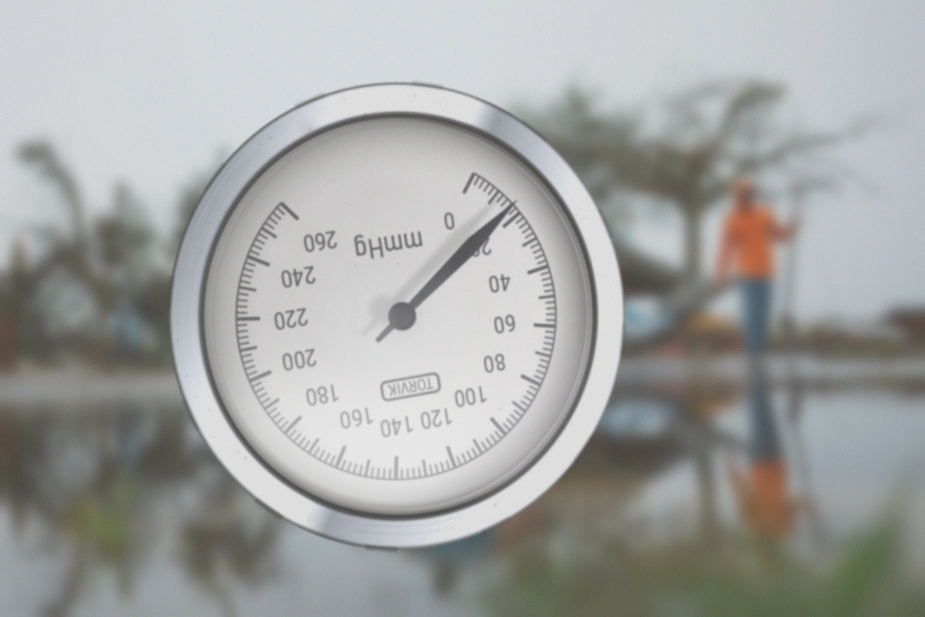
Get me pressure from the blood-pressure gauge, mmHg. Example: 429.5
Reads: 16
